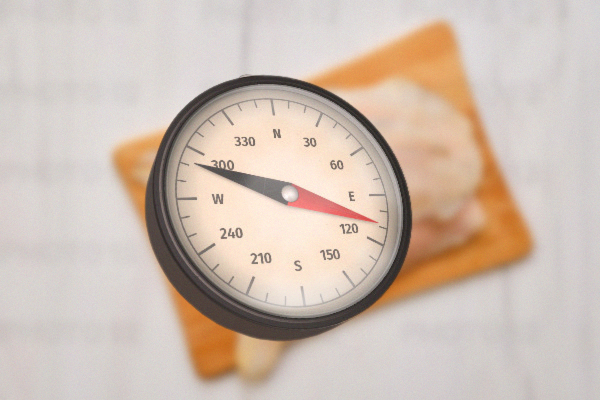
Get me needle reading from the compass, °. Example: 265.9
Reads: 110
